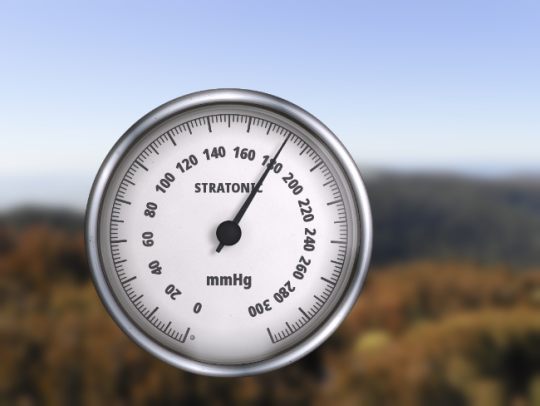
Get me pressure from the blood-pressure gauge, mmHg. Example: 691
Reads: 180
